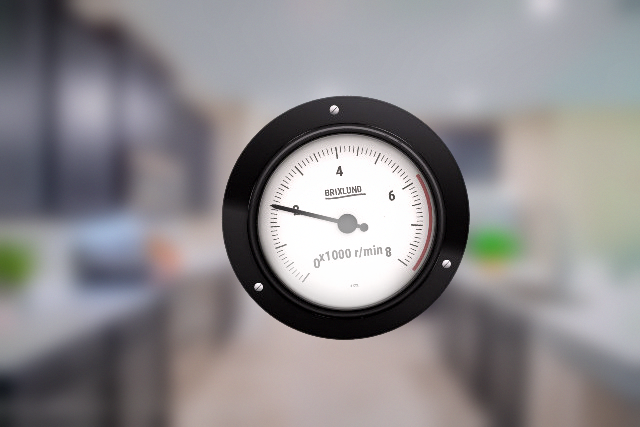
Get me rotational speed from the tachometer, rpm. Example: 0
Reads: 2000
